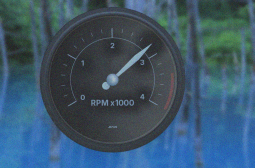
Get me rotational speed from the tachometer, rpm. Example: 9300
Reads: 2800
